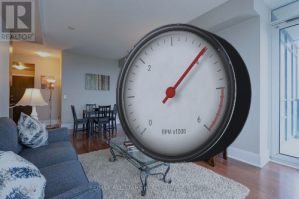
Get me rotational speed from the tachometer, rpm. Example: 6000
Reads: 4000
